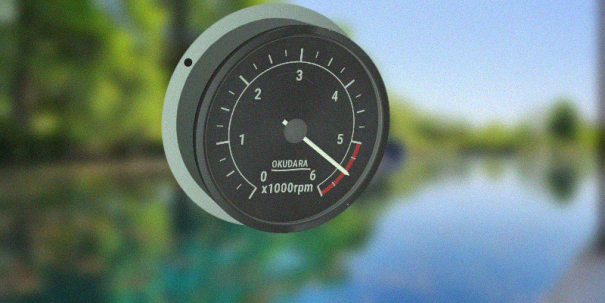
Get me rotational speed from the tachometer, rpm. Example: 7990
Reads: 5500
